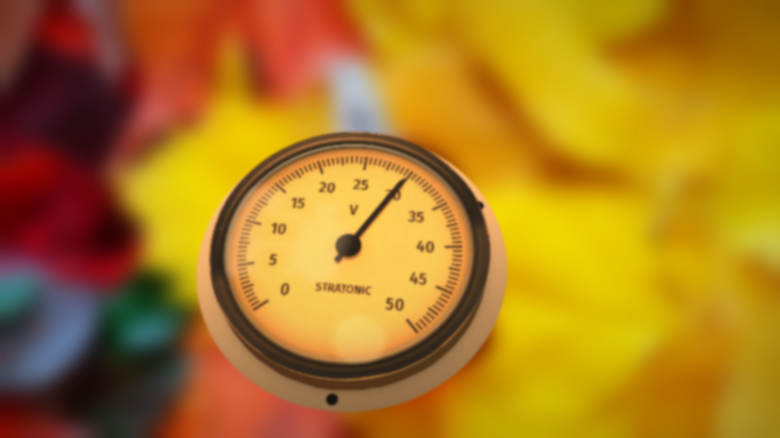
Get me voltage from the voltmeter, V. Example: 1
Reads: 30
